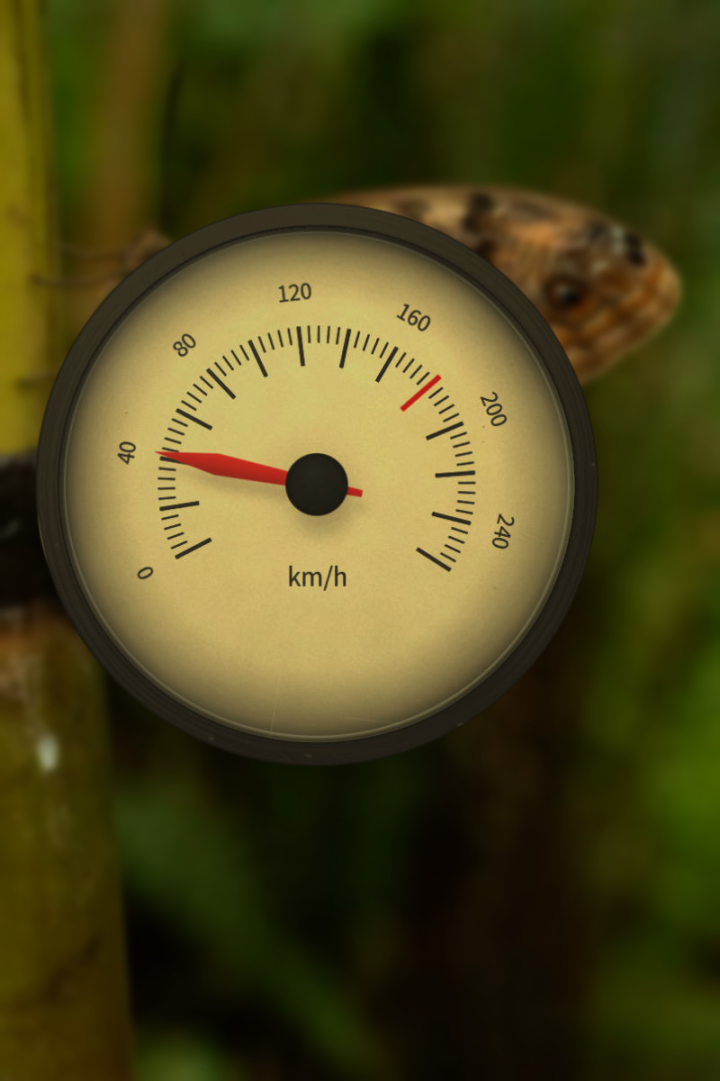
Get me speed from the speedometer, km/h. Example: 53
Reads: 42
